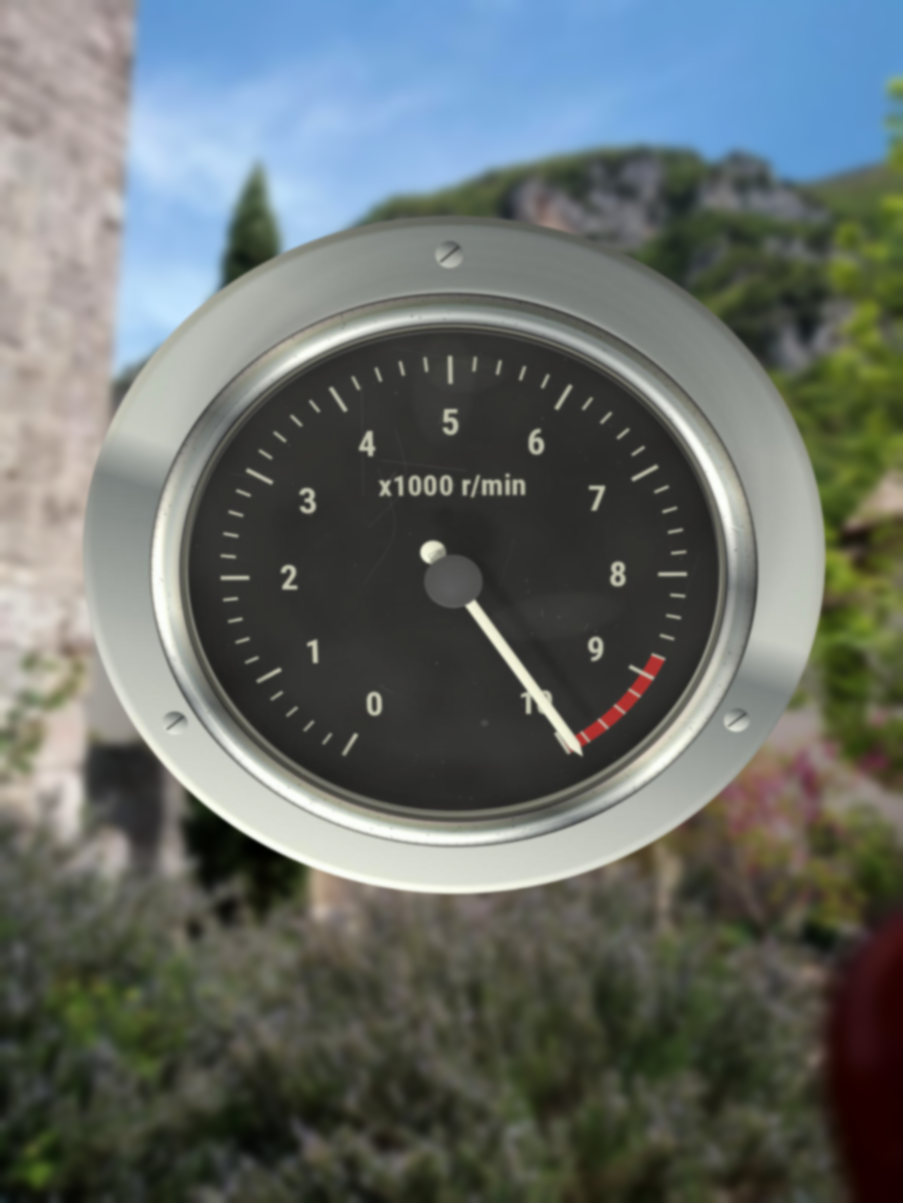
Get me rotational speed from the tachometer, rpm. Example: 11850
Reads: 9900
